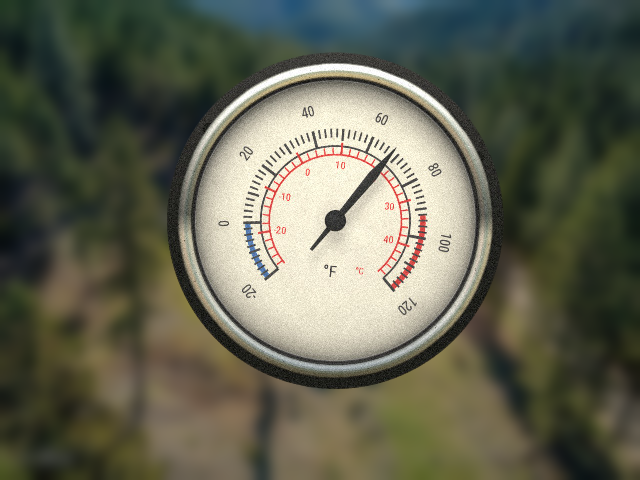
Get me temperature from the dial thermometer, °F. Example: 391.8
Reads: 68
